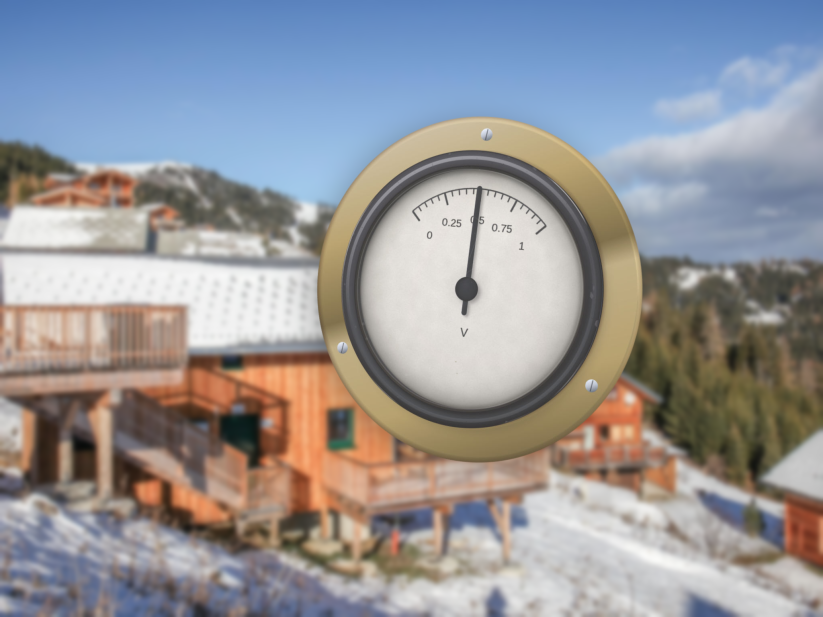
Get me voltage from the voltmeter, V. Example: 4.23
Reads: 0.5
